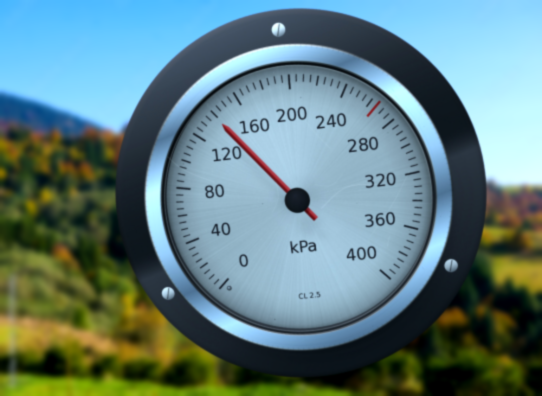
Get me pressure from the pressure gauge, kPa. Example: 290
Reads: 140
